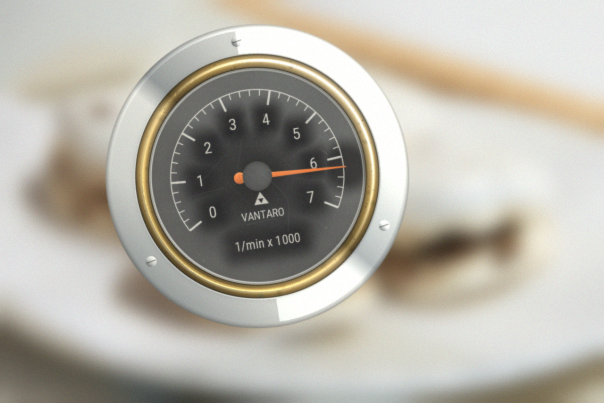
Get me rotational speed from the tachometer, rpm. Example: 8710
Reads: 6200
